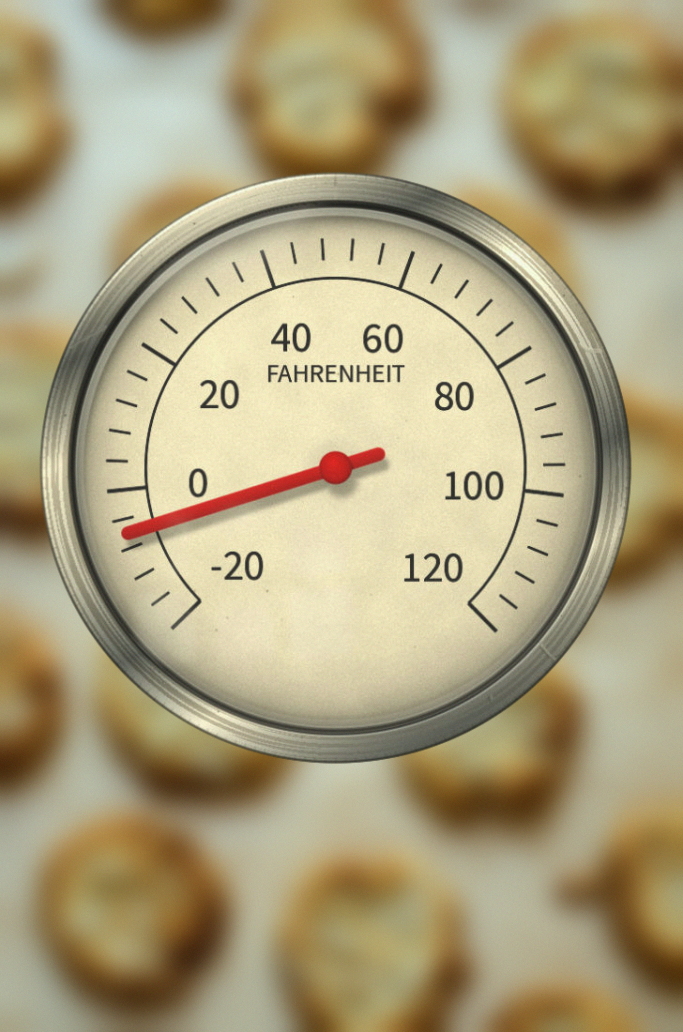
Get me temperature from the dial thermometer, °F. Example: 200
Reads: -6
